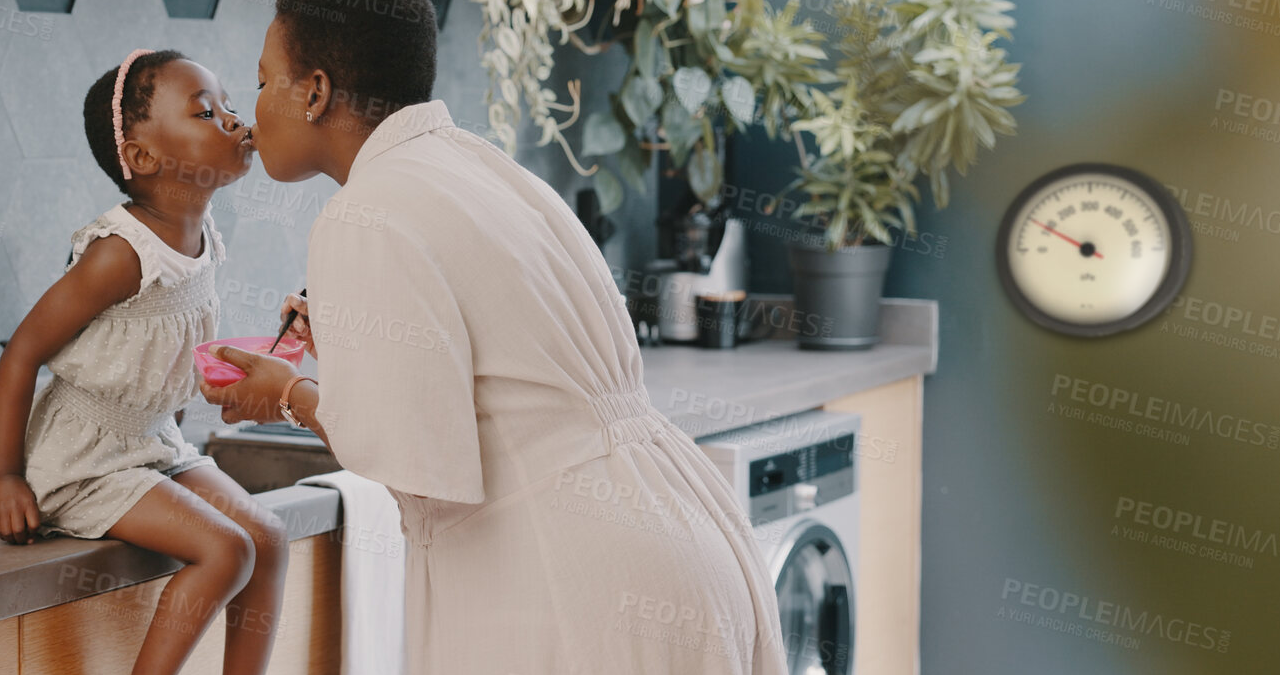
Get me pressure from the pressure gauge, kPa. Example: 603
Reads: 100
